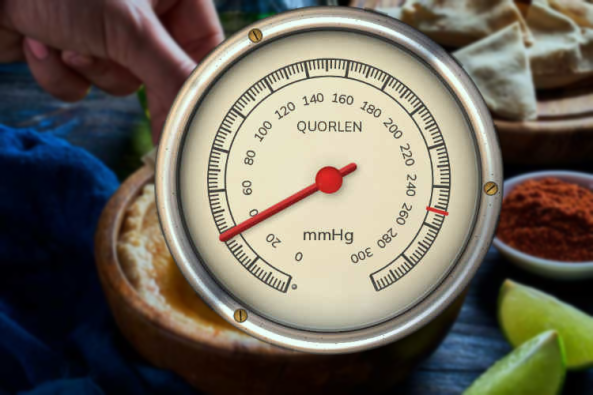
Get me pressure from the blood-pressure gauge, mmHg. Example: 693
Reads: 38
